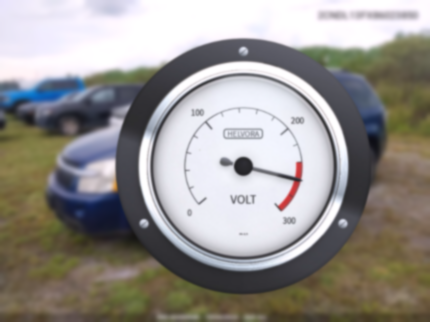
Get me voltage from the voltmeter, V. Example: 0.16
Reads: 260
